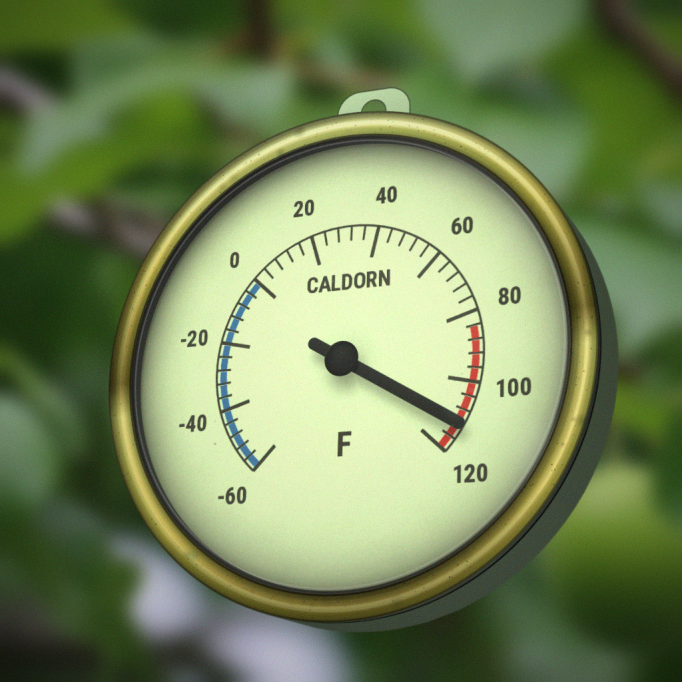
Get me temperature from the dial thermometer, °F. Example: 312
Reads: 112
